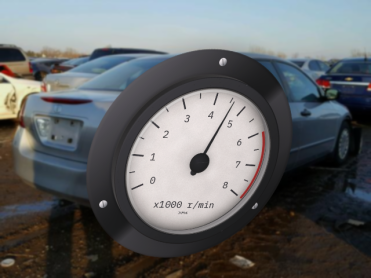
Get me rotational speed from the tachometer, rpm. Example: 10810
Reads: 4500
